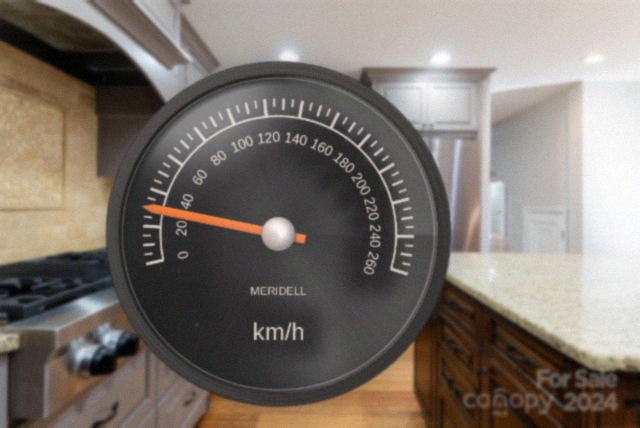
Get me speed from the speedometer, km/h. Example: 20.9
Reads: 30
